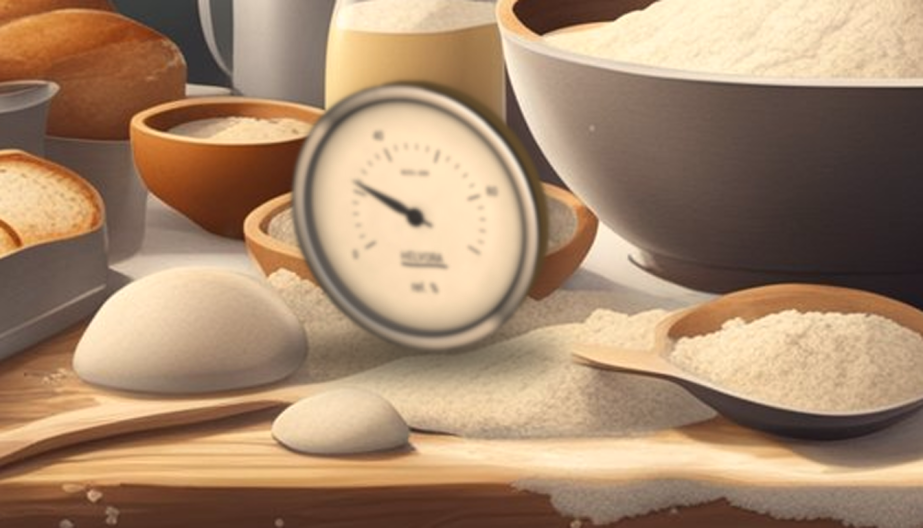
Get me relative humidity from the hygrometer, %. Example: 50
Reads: 24
